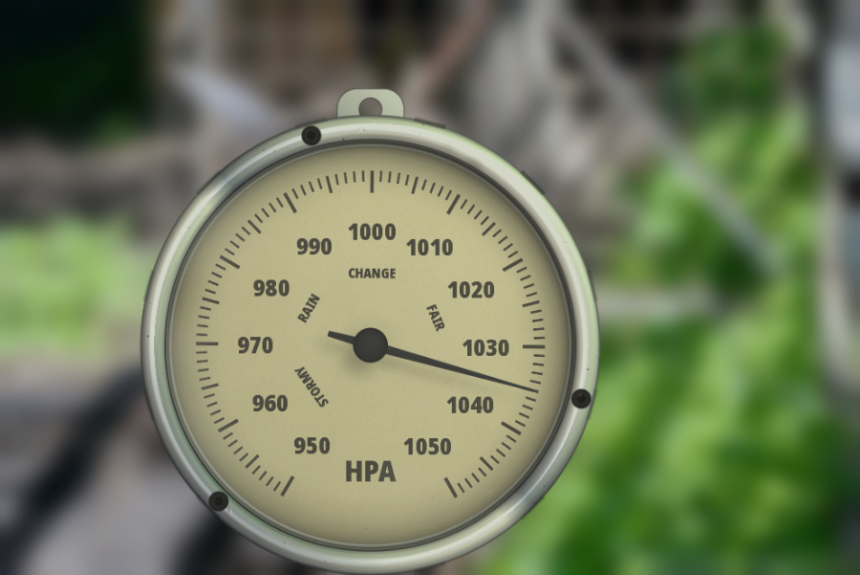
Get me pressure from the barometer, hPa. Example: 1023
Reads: 1035
